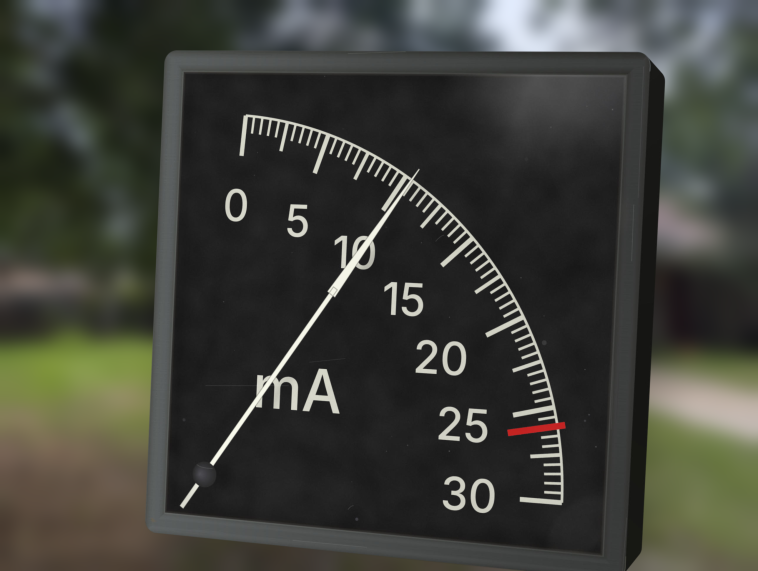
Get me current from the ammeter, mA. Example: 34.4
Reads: 10.5
